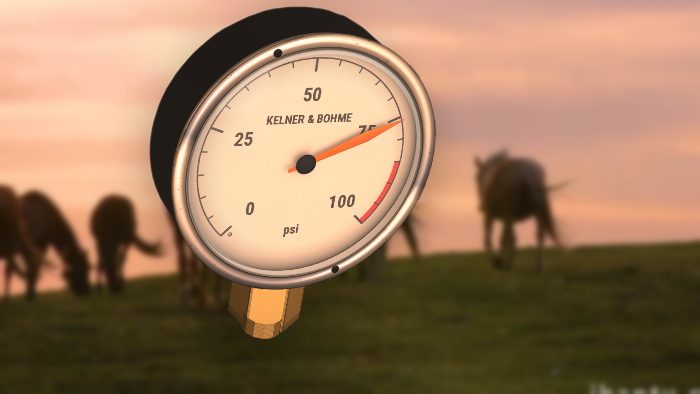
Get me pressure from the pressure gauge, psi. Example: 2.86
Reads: 75
